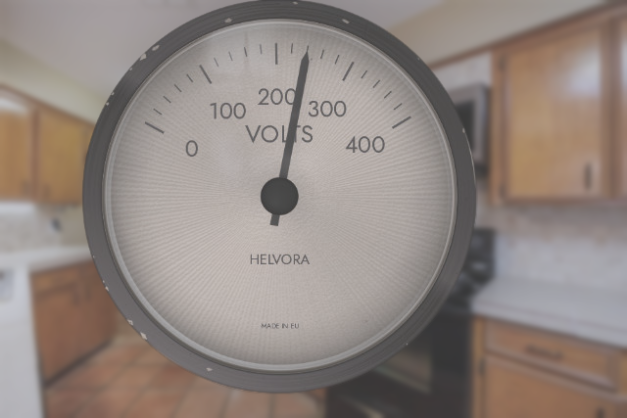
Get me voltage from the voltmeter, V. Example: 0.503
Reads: 240
